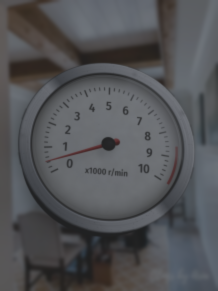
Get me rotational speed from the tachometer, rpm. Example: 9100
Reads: 400
